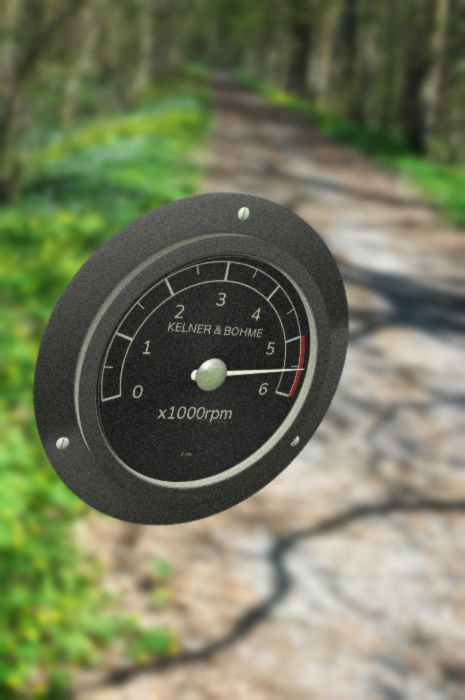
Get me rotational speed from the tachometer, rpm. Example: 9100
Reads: 5500
